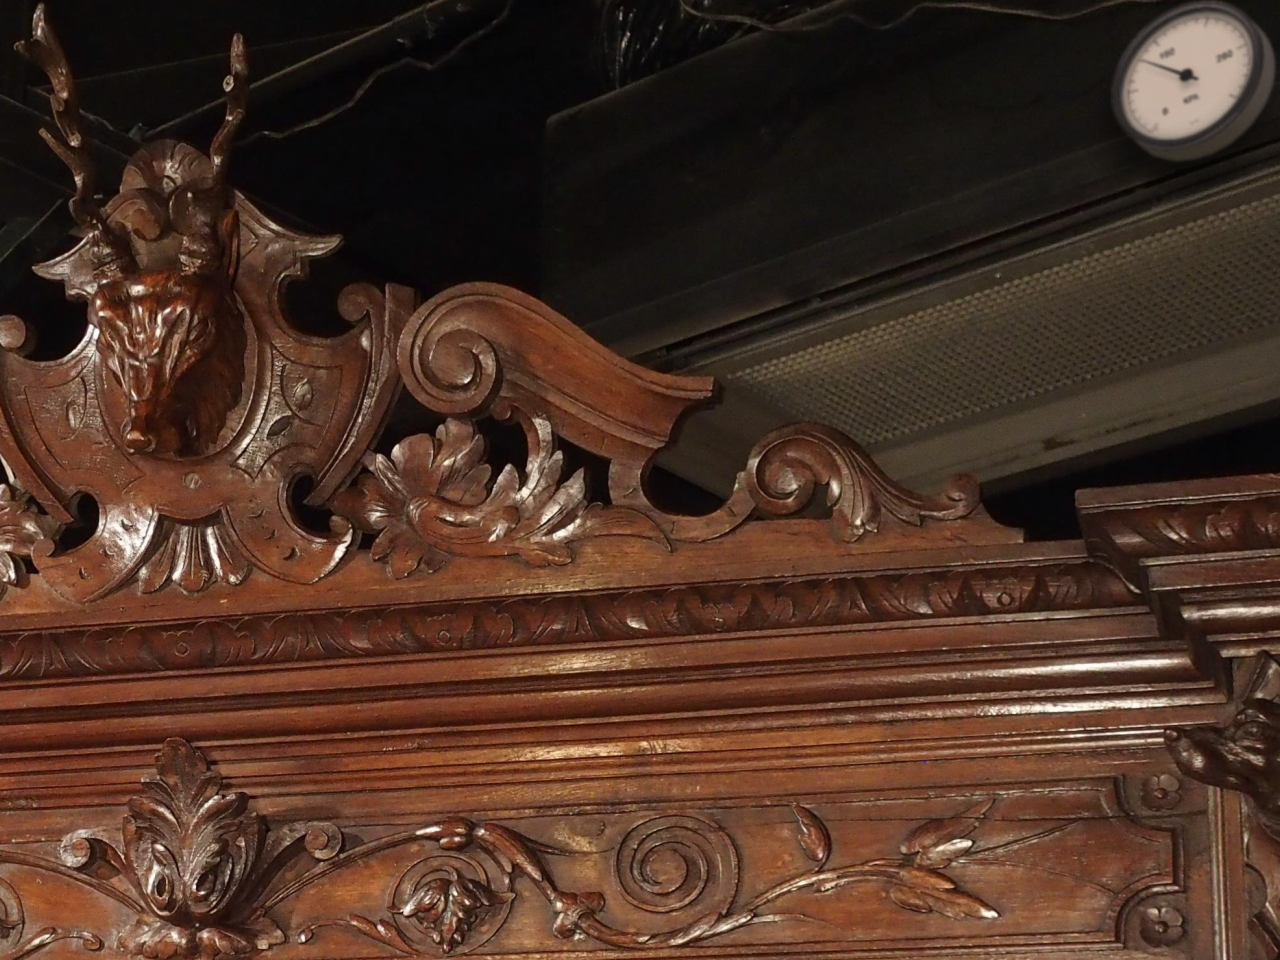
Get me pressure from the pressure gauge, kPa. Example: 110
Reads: 80
